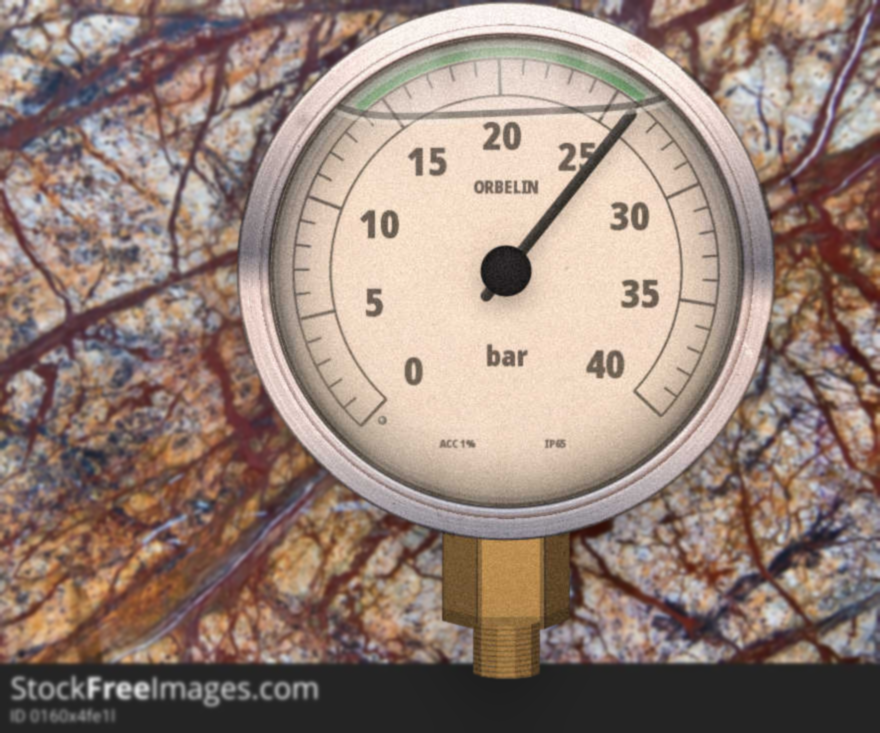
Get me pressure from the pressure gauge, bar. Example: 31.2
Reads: 26
